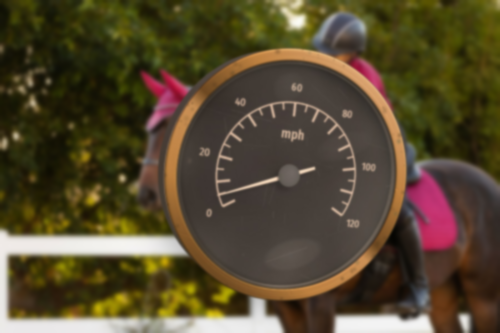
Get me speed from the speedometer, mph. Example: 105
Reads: 5
